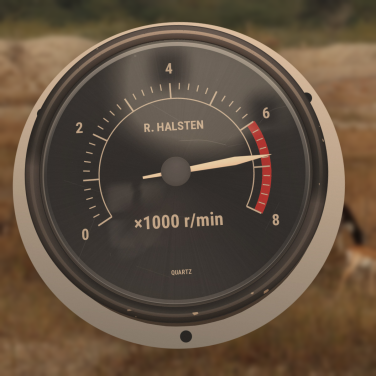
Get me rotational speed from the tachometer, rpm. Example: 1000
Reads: 6800
